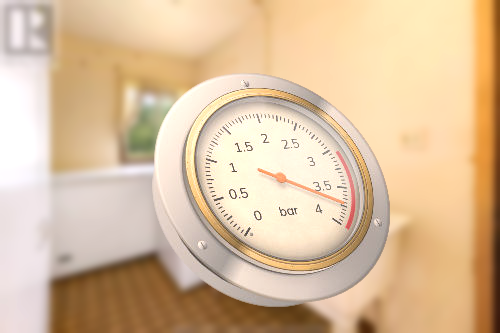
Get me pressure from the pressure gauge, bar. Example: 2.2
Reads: 3.75
